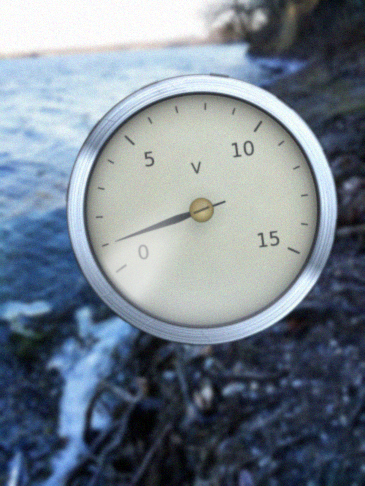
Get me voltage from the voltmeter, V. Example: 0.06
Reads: 1
